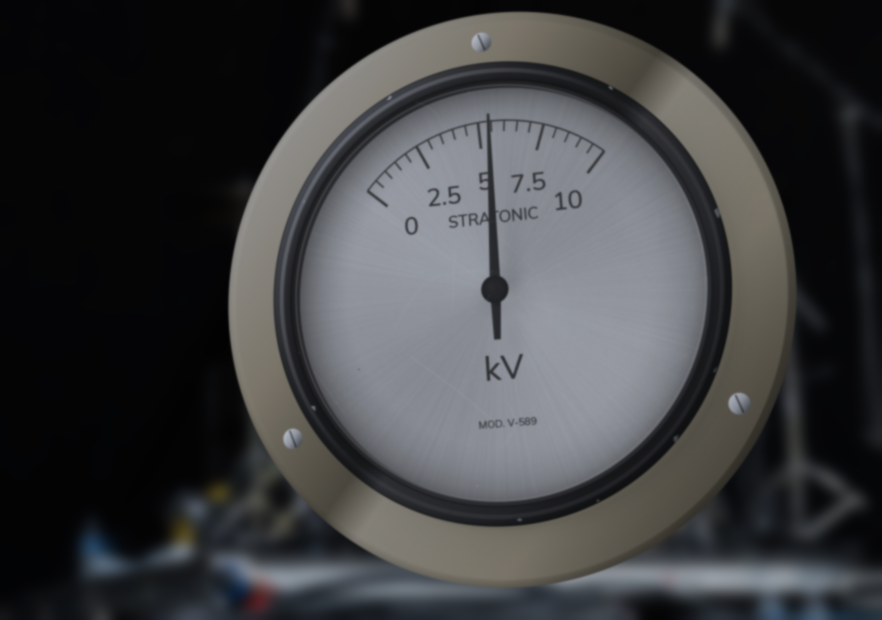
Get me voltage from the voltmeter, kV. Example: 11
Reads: 5.5
